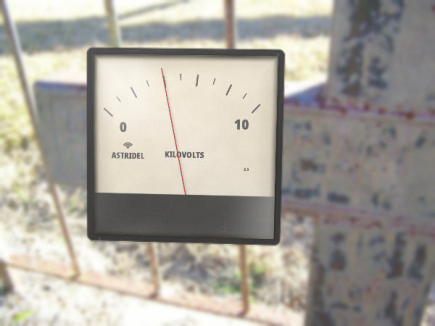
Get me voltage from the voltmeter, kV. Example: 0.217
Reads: 4
